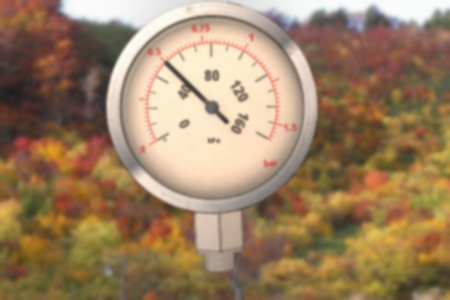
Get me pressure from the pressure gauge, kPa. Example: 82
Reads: 50
